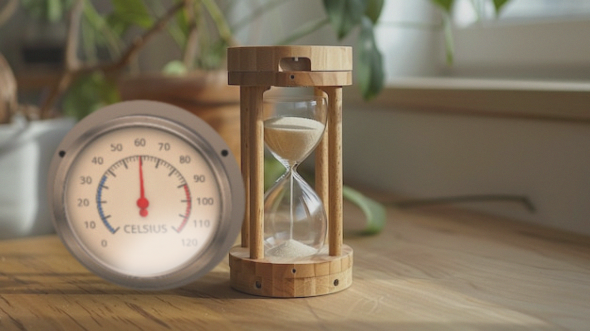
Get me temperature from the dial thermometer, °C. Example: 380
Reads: 60
